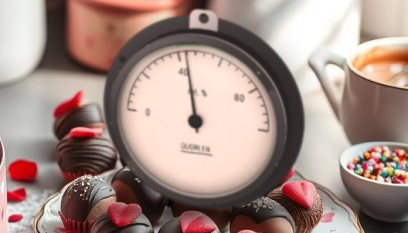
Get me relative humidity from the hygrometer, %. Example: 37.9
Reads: 44
